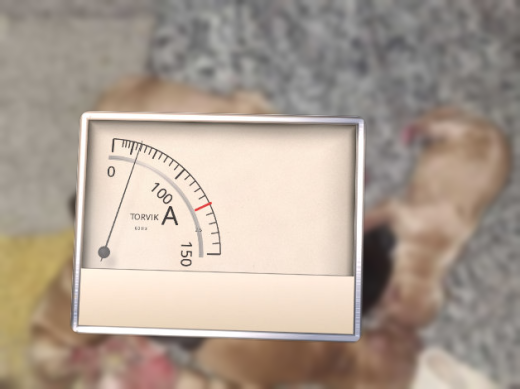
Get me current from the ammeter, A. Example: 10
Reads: 60
